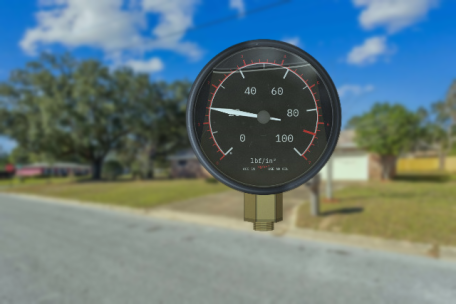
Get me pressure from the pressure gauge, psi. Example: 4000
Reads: 20
